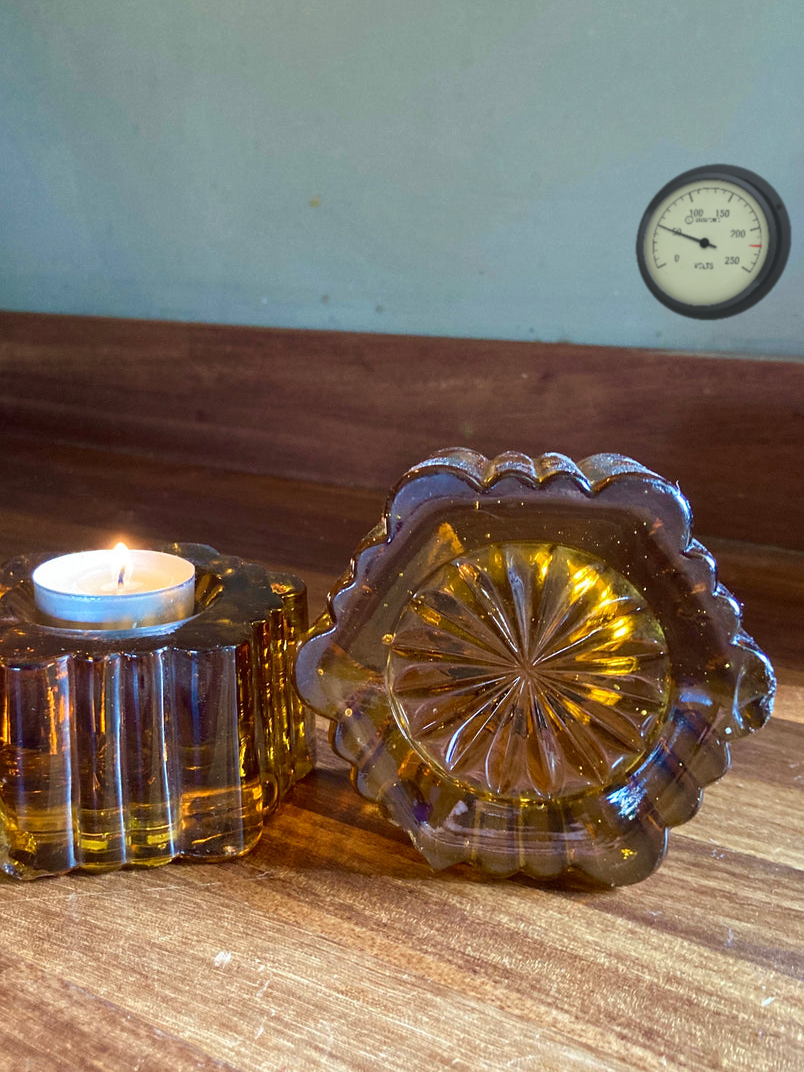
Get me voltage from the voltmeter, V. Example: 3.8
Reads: 50
